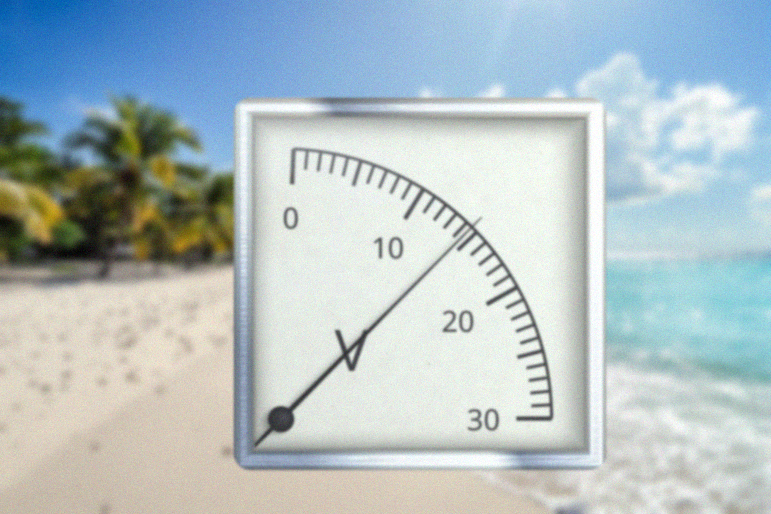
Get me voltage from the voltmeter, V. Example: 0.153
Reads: 14.5
